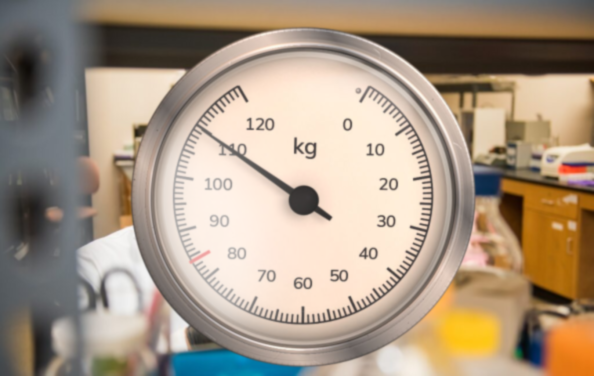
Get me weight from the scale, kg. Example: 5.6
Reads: 110
